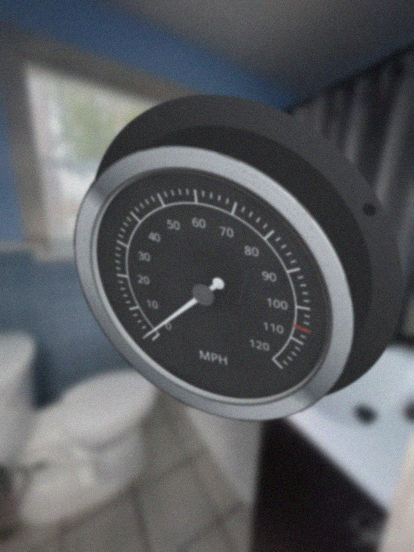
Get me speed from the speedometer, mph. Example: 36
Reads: 2
